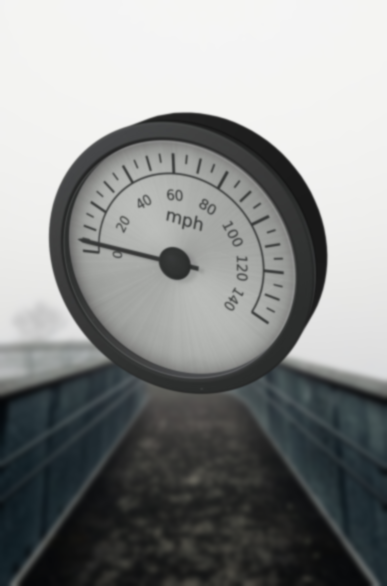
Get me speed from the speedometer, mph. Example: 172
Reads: 5
